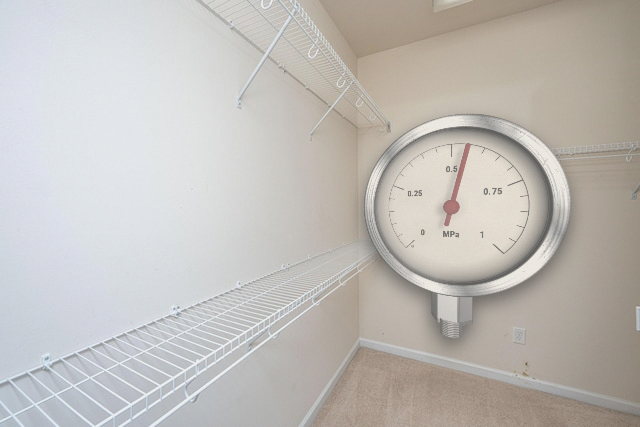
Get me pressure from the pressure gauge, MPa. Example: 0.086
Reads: 0.55
